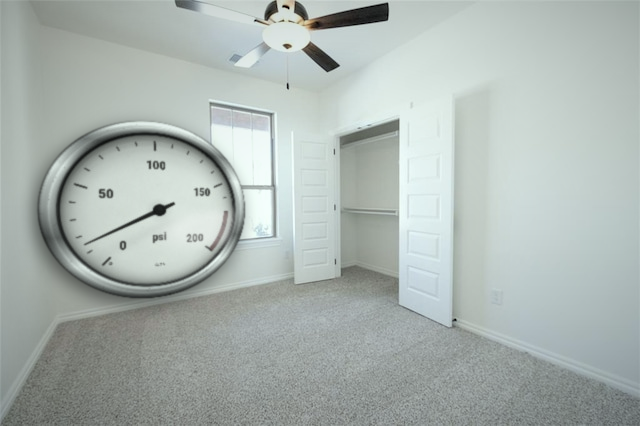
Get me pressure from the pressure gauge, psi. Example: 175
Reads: 15
